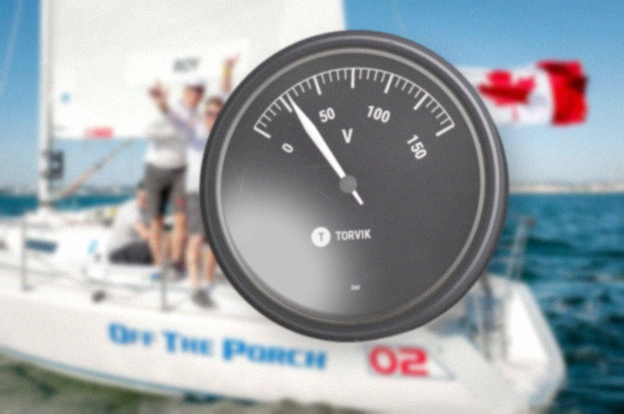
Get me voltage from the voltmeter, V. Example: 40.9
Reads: 30
